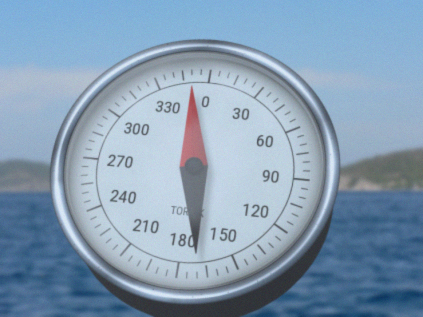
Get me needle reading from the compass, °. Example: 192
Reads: 350
